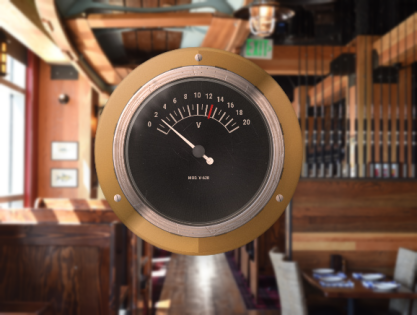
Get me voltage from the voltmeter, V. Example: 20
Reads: 2
